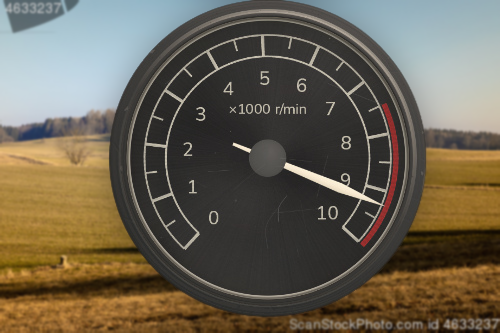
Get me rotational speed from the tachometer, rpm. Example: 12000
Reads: 9250
